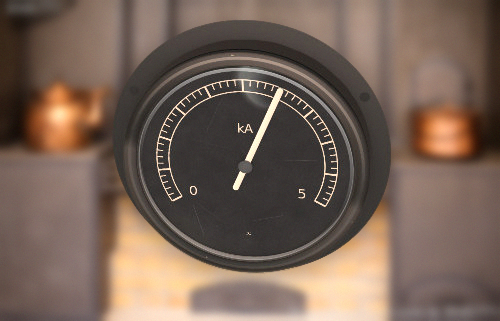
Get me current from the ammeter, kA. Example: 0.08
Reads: 3
